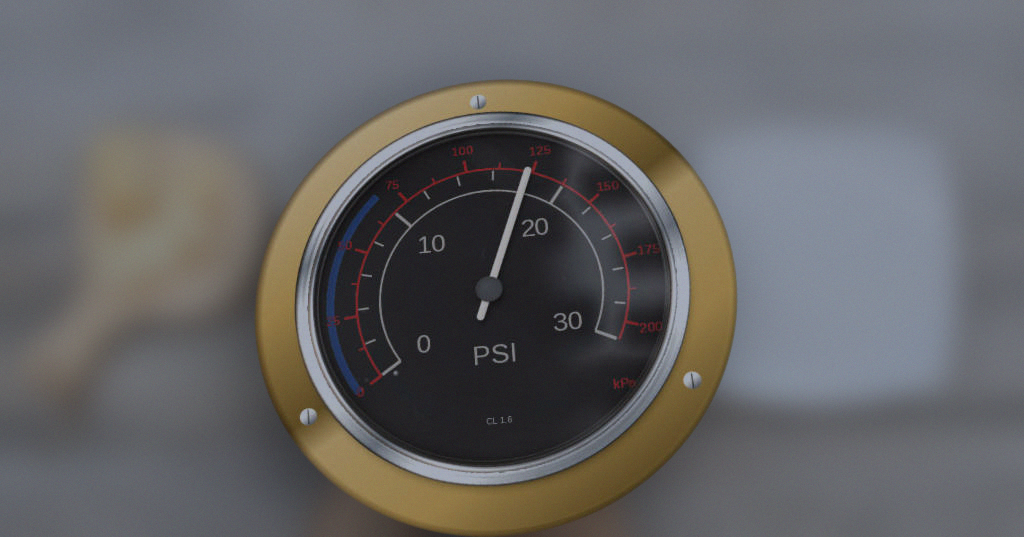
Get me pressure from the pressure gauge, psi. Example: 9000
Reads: 18
